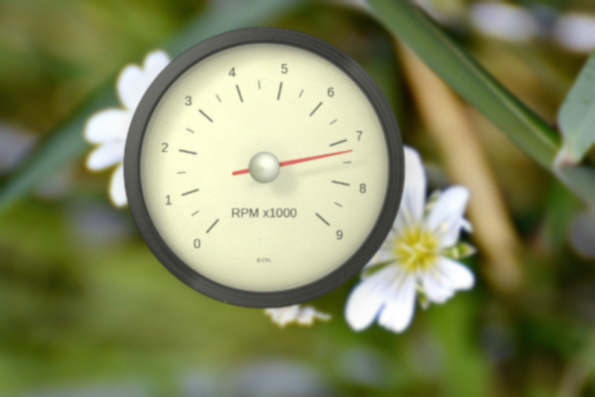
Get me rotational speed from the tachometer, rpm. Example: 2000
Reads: 7250
